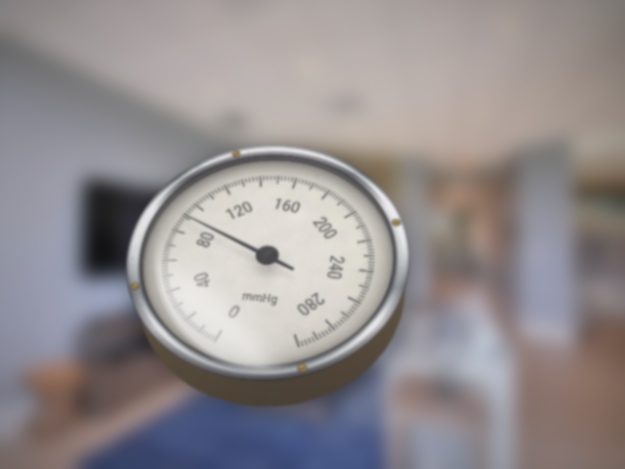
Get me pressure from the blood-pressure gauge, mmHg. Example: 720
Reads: 90
